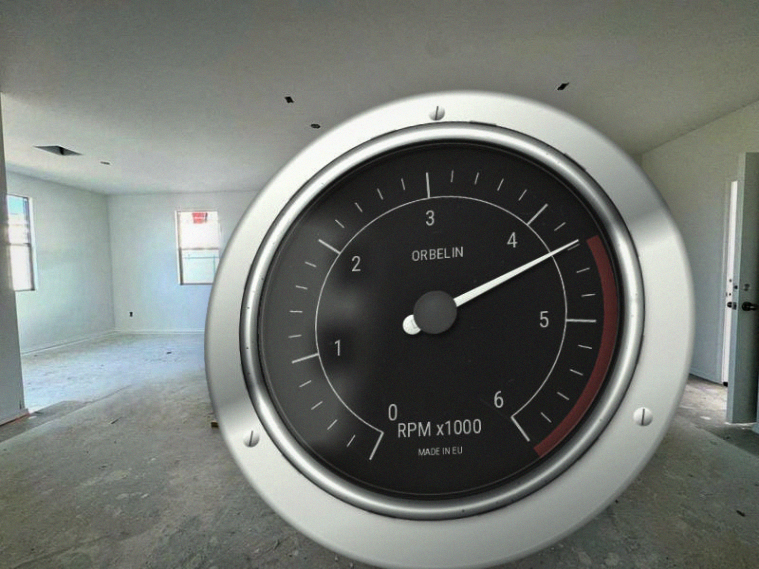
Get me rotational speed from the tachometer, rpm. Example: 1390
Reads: 4400
